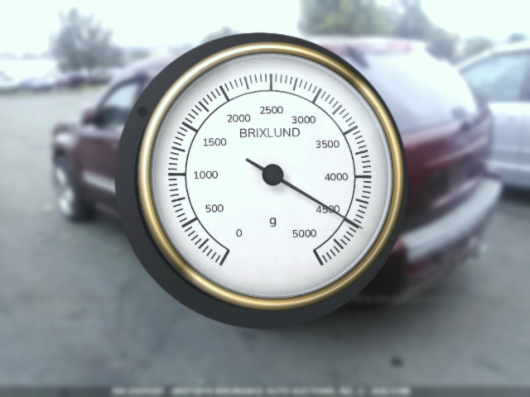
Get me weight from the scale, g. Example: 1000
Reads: 4500
